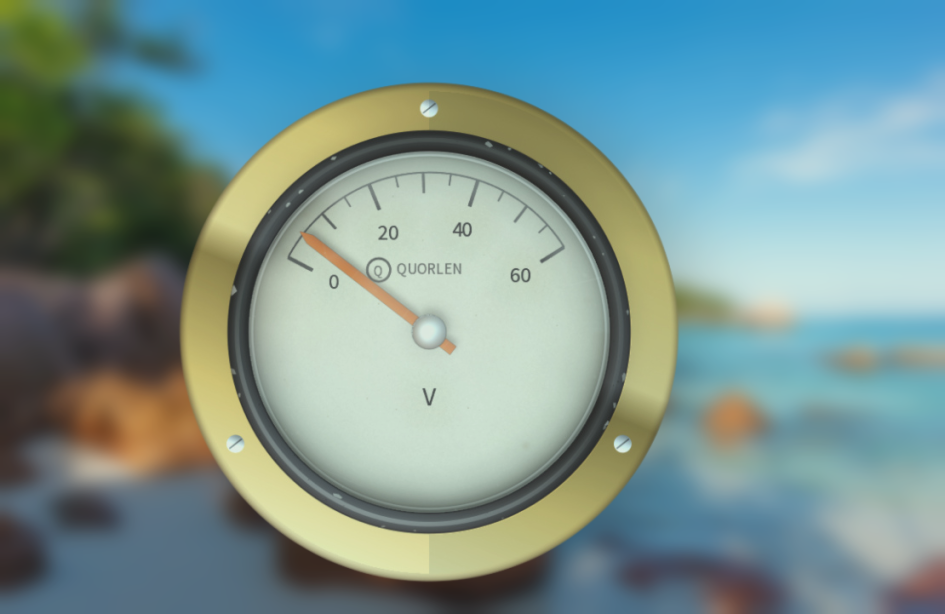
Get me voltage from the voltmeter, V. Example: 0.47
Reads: 5
